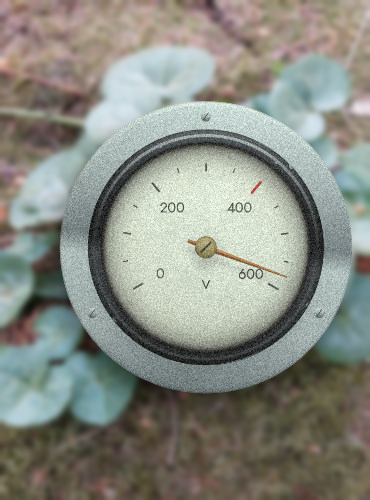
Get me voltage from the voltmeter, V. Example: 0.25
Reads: 575
